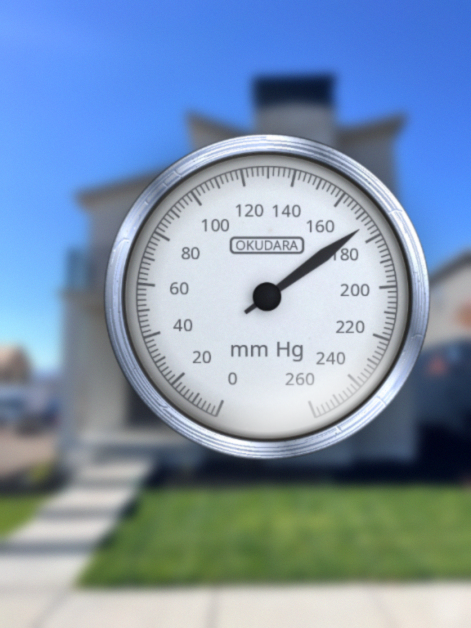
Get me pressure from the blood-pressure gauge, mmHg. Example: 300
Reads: 174
